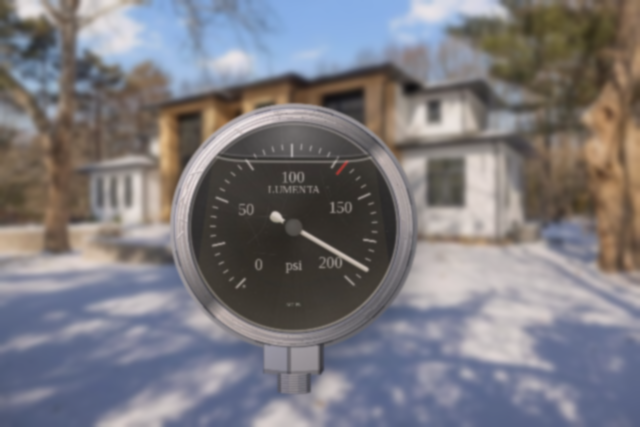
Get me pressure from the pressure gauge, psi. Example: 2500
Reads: 190
